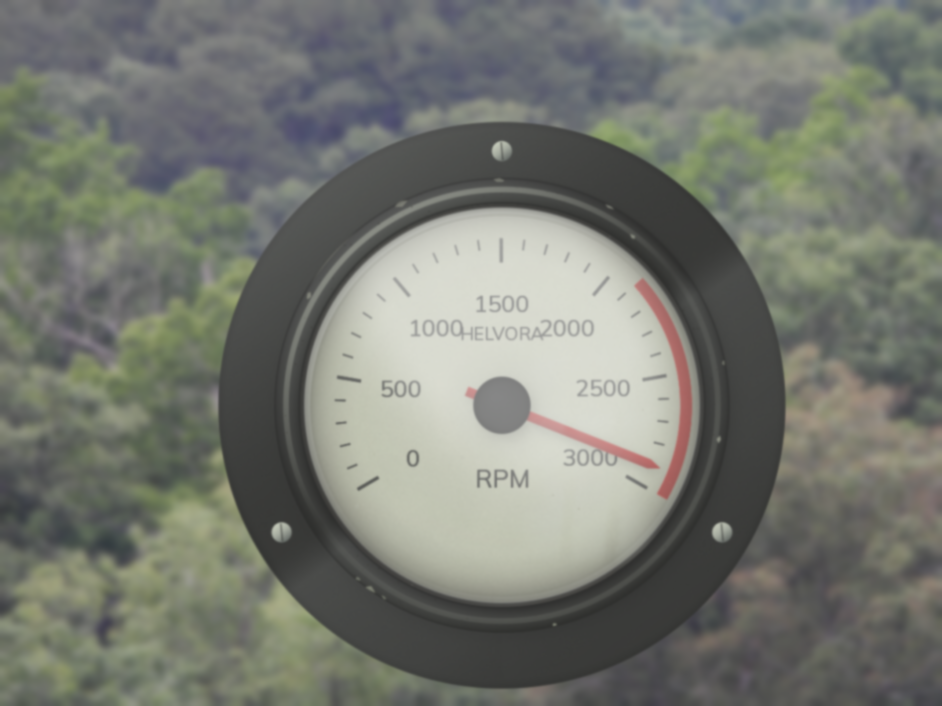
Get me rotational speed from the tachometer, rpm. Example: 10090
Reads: 2900
